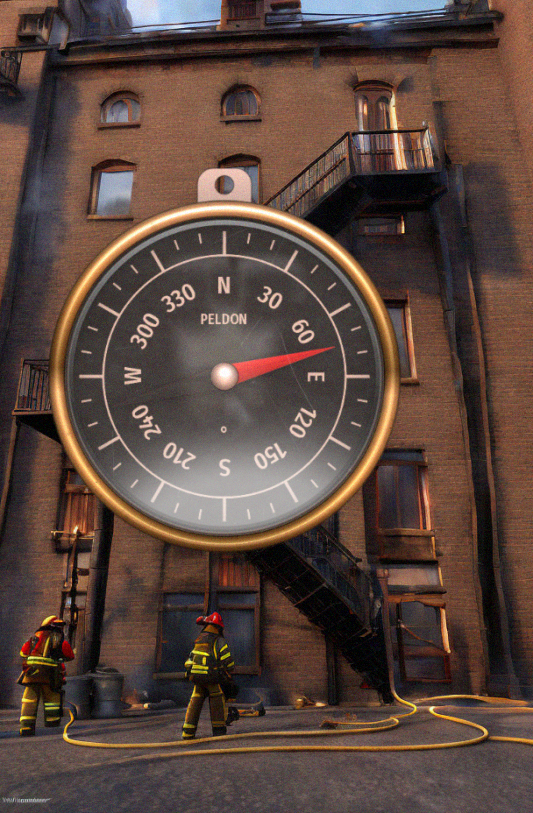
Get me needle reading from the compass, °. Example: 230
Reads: 75
